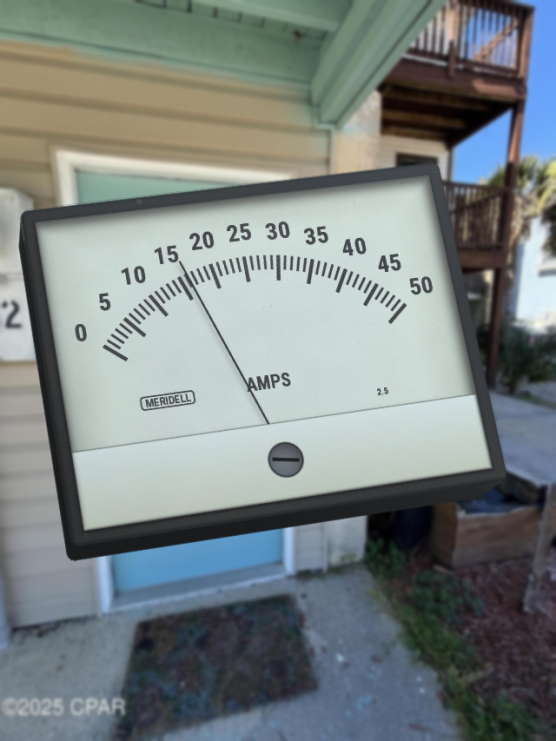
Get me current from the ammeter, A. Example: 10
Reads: 16
